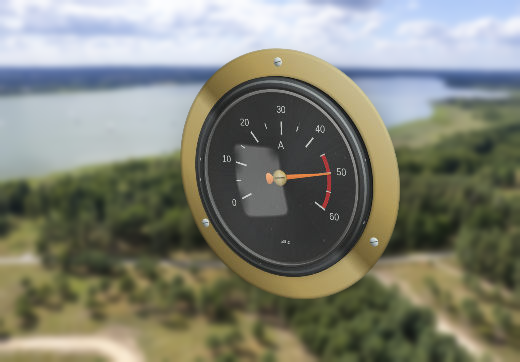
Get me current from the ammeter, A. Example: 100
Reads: 50
